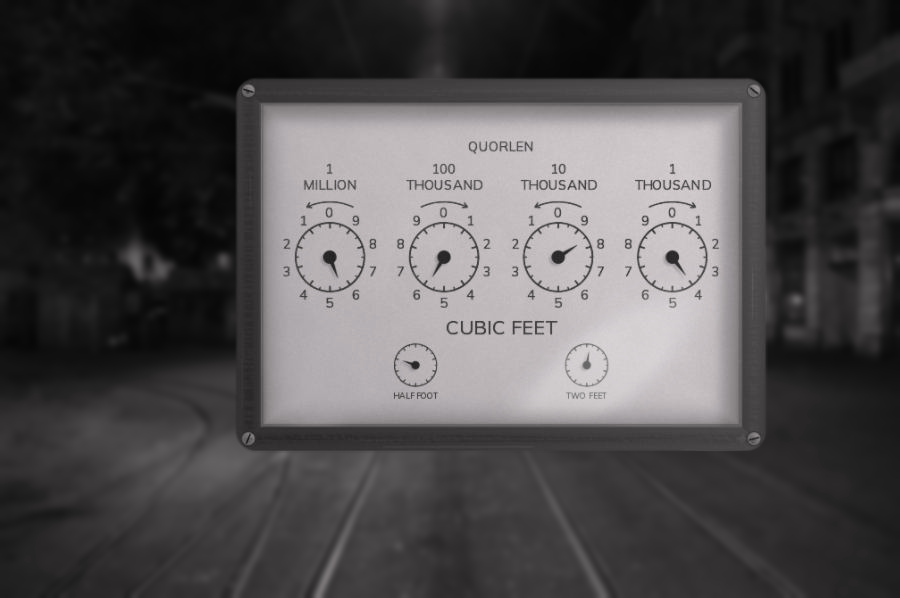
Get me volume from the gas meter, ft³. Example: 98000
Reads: 558400
